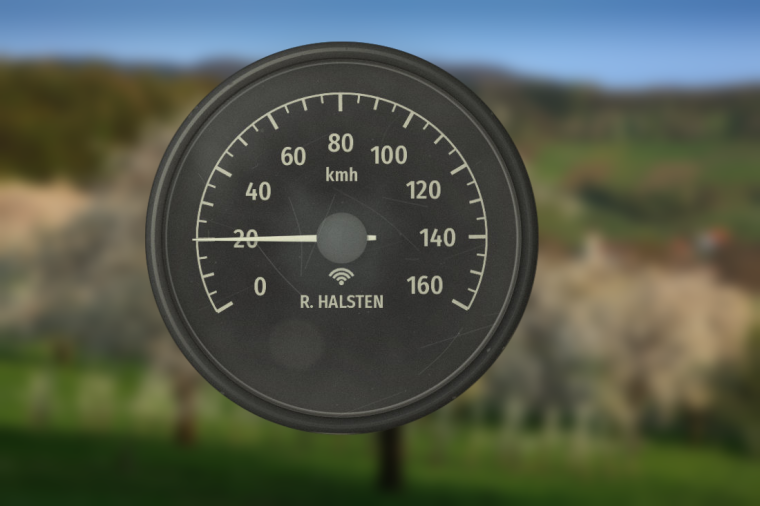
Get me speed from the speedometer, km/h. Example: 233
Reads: 20
